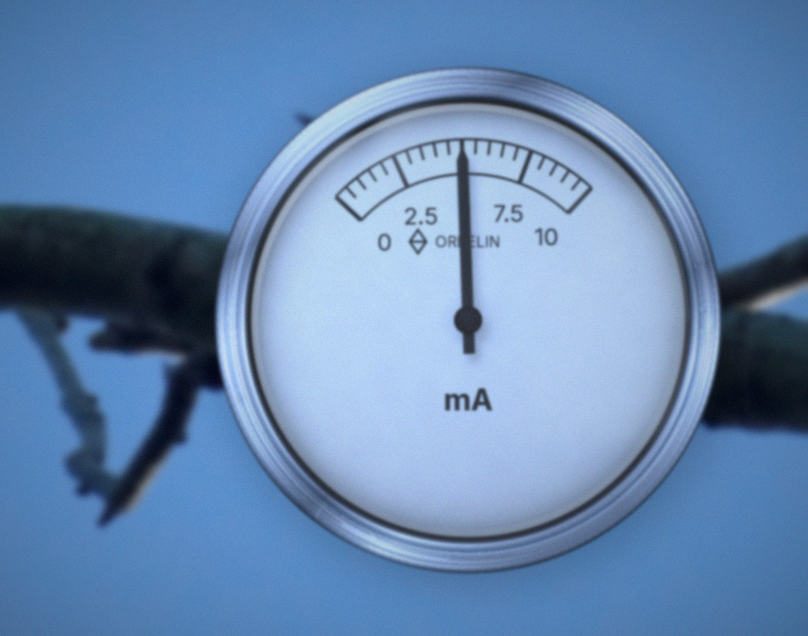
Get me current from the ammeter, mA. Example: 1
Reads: 5
